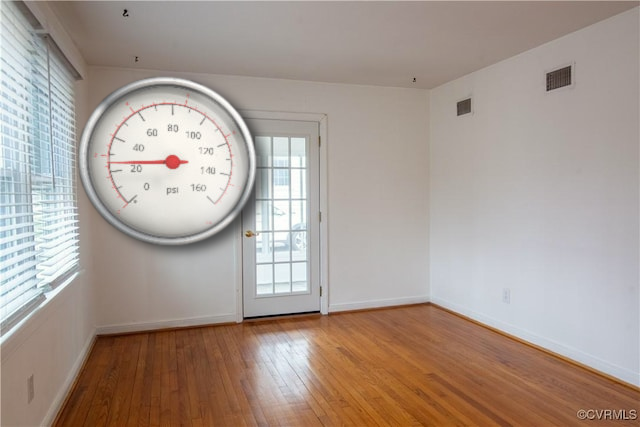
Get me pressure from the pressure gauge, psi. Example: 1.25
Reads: 25
